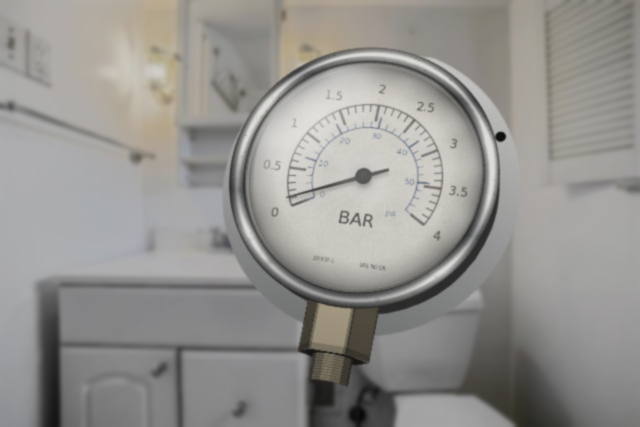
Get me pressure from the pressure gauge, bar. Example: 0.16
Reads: 0.1
